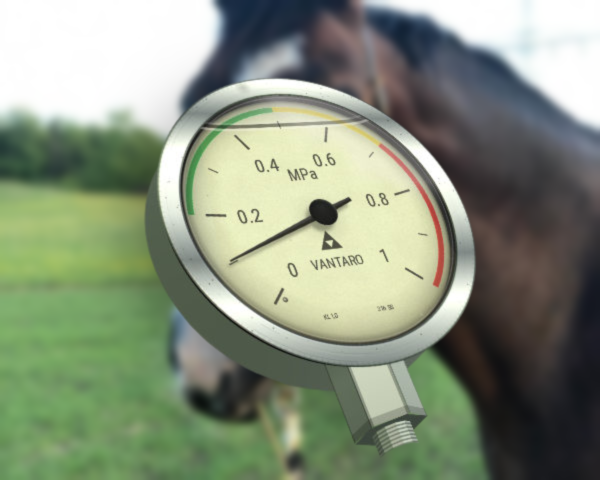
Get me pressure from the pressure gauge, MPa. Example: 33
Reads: 0.1
